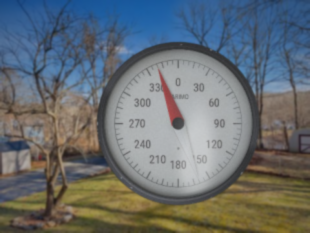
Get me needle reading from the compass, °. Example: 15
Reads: 340
